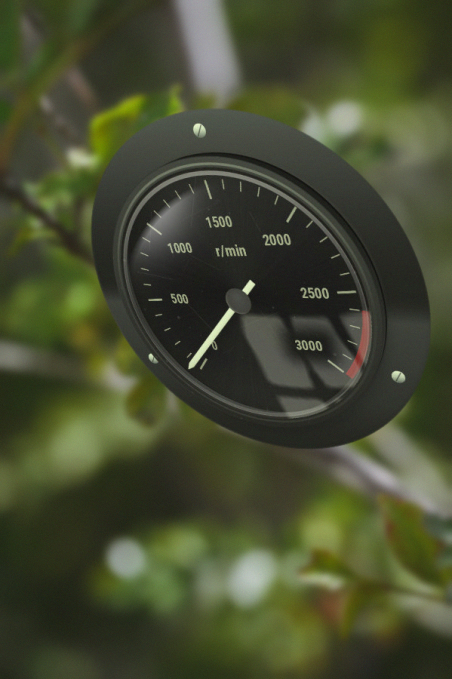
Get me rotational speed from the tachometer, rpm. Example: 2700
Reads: 50
